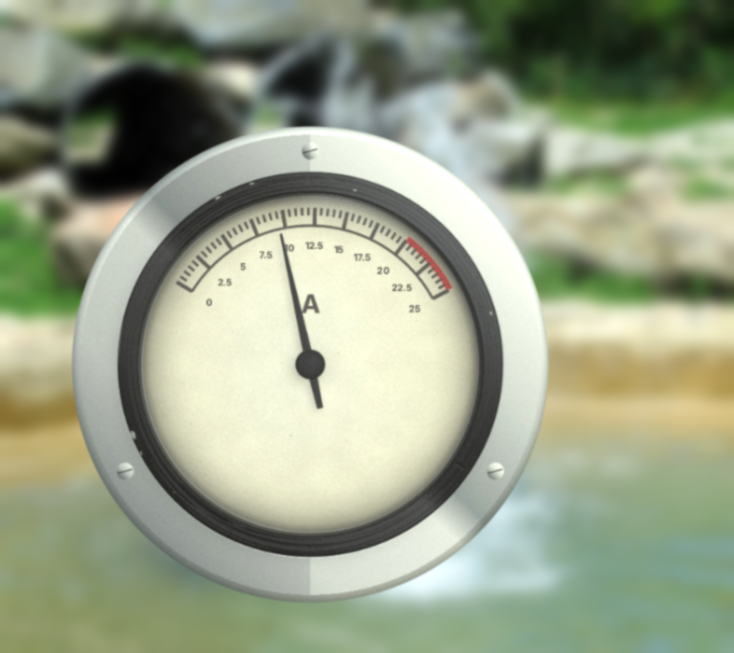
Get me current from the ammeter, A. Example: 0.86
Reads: 9.5
